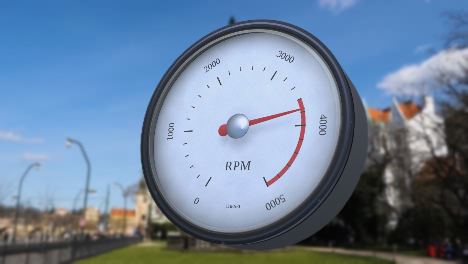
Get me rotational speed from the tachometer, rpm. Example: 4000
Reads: 3800
